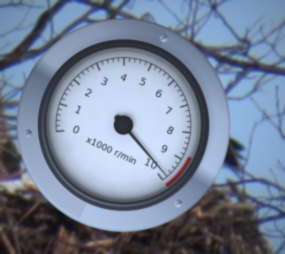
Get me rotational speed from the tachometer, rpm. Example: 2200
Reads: 9800
